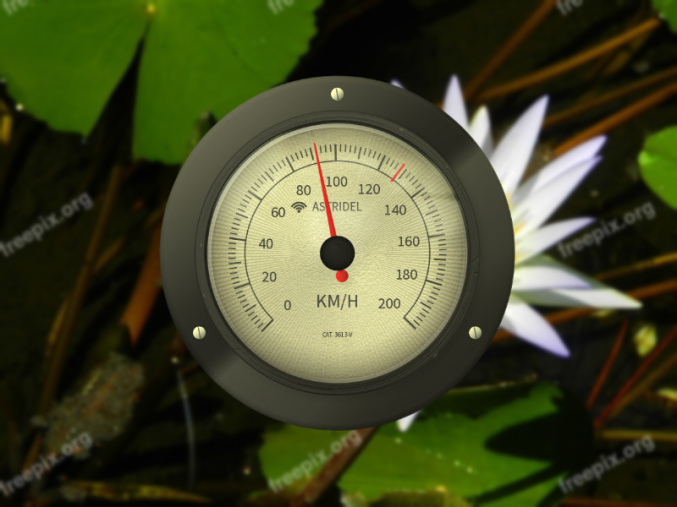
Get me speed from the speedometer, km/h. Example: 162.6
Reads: 92
